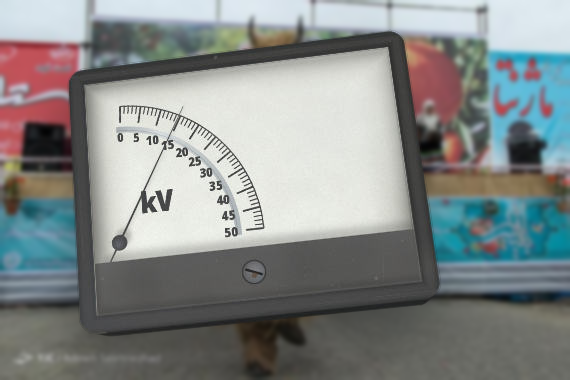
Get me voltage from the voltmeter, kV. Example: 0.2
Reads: 15
